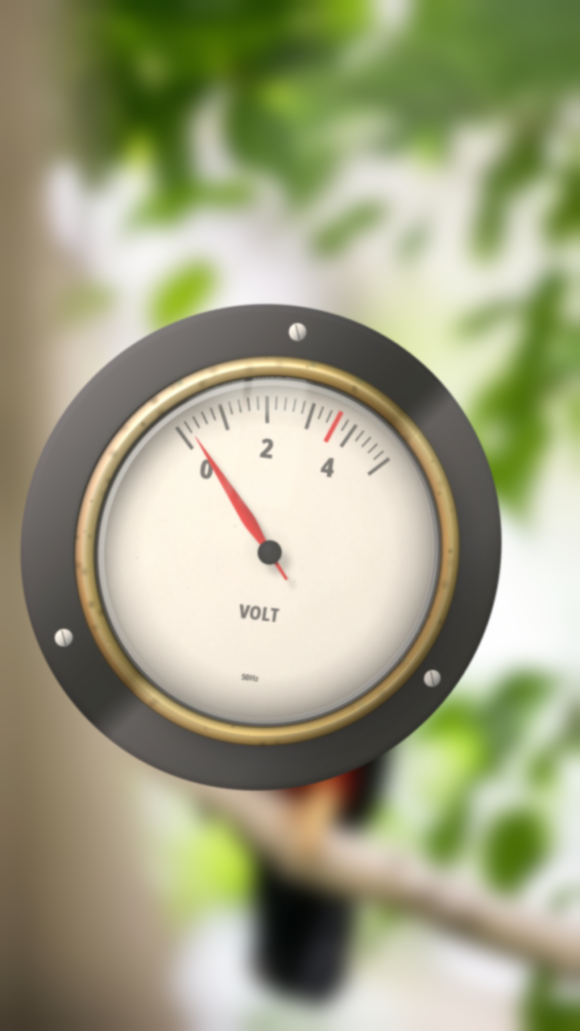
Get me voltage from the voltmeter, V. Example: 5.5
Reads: 0.2
